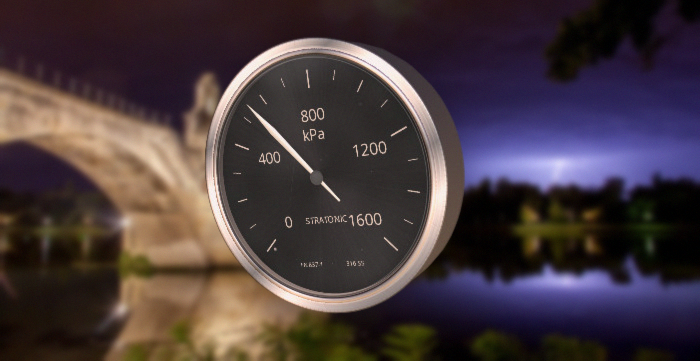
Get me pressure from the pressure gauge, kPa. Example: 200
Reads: 550
